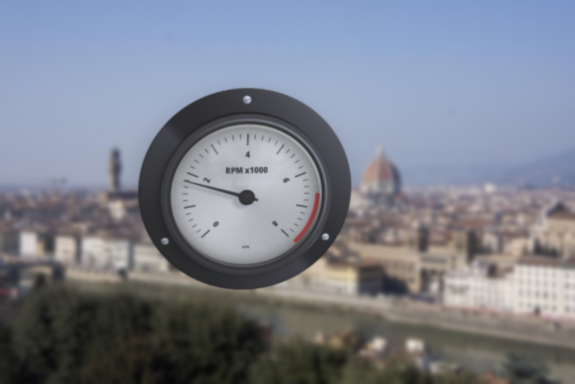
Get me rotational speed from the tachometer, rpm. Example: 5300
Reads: 1800
